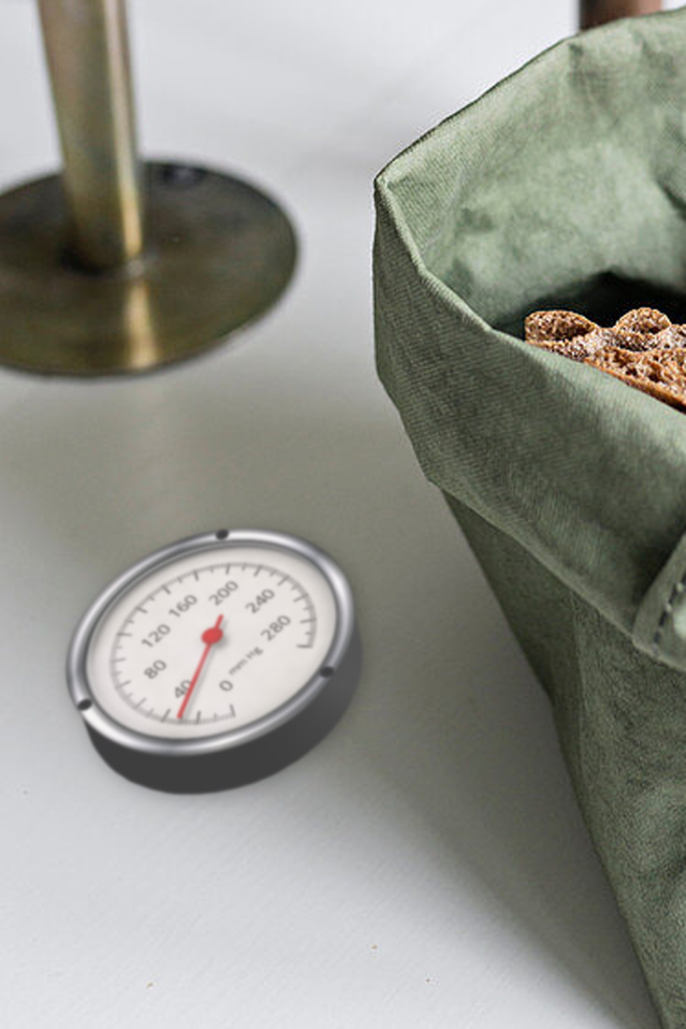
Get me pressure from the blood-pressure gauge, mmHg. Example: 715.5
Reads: 30
